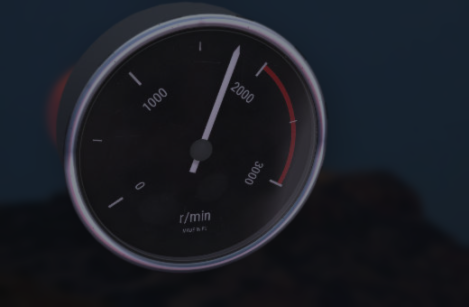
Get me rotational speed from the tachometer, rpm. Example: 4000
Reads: 1750
